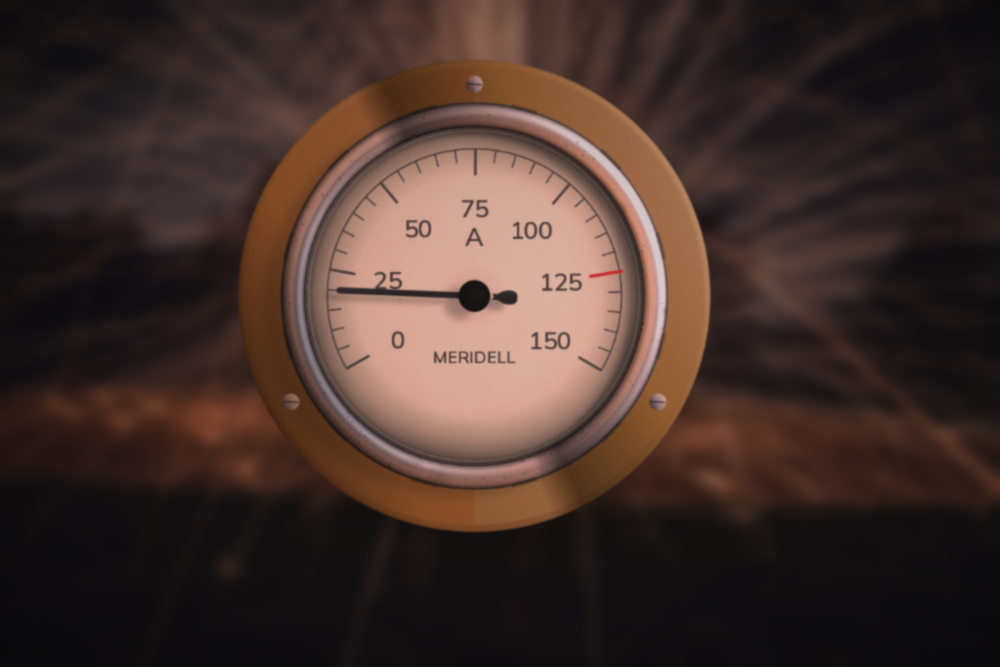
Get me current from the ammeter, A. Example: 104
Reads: 20
